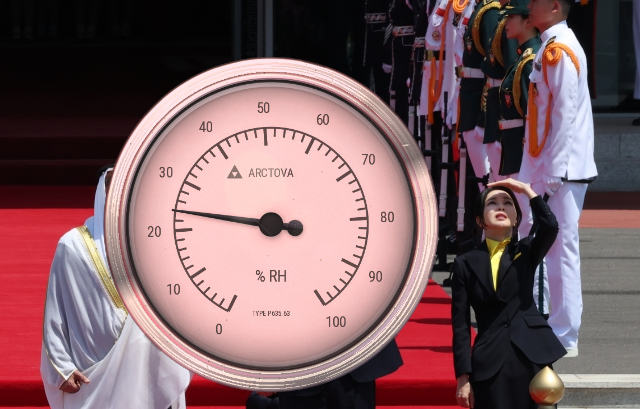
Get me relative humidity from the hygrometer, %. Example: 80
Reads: 24
